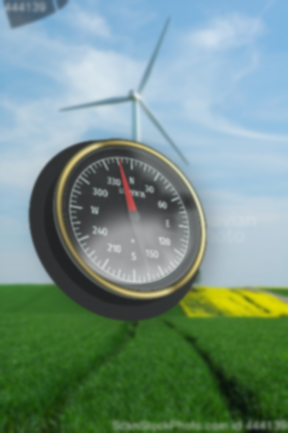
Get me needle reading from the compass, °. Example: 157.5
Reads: 345
